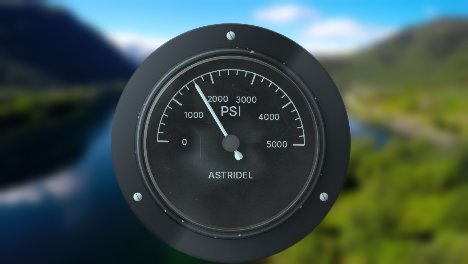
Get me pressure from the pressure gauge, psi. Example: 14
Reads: 1600
